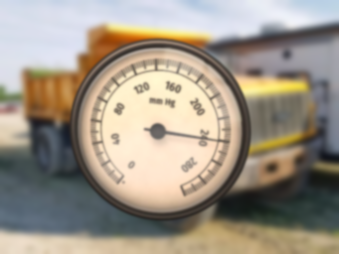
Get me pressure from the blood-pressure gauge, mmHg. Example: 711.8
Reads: 240
